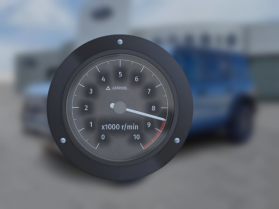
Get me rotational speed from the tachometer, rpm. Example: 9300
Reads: 8500
